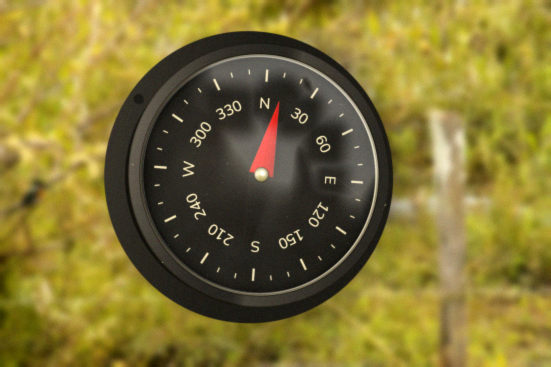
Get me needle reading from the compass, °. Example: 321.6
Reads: 10
